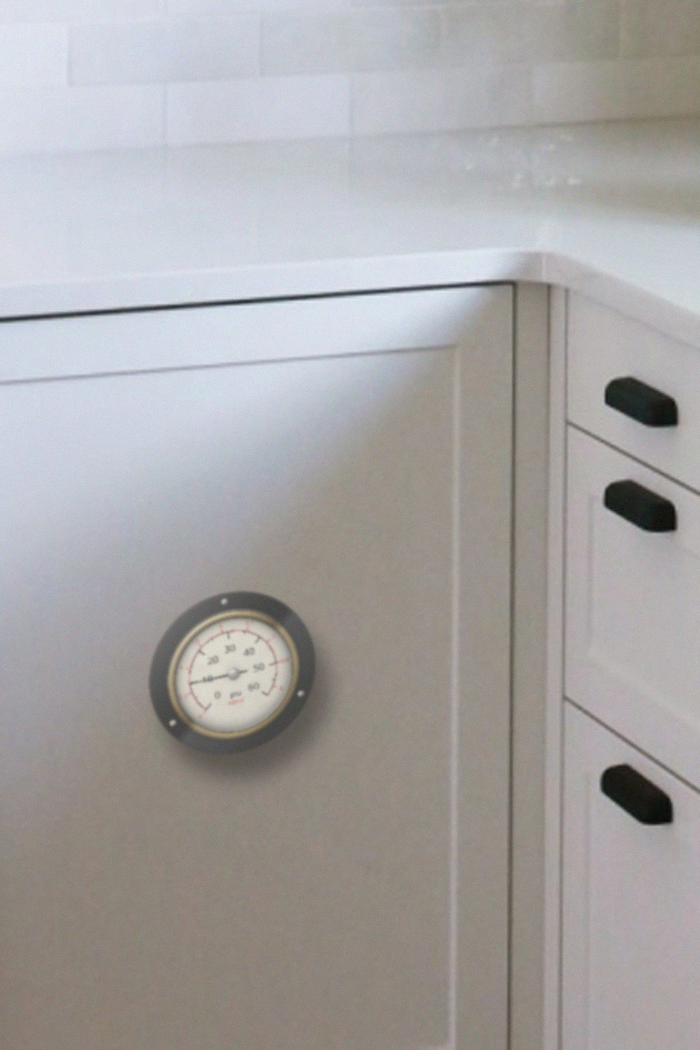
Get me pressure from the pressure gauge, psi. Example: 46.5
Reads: 10
